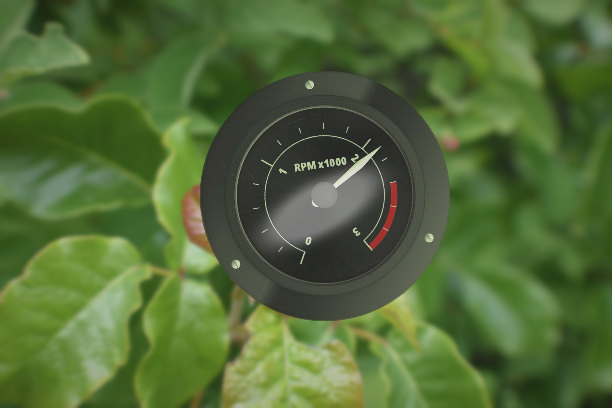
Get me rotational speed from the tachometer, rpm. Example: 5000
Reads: 2100
